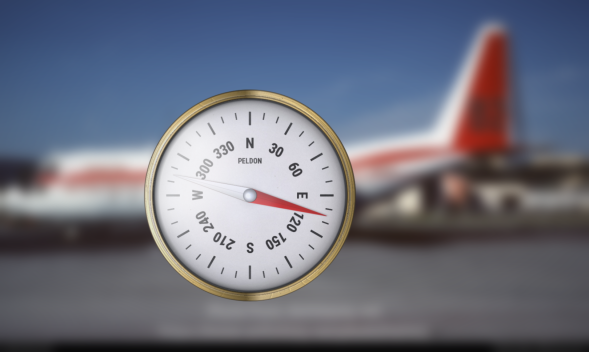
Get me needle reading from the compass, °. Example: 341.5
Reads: 105
